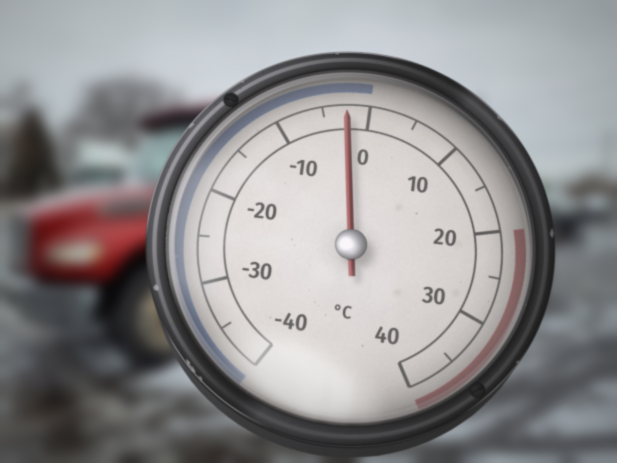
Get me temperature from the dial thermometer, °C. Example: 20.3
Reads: -2.5
